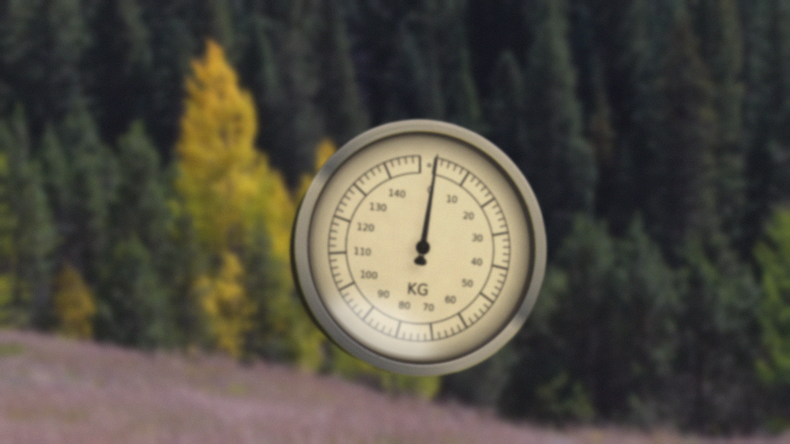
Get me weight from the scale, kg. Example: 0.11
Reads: 0
